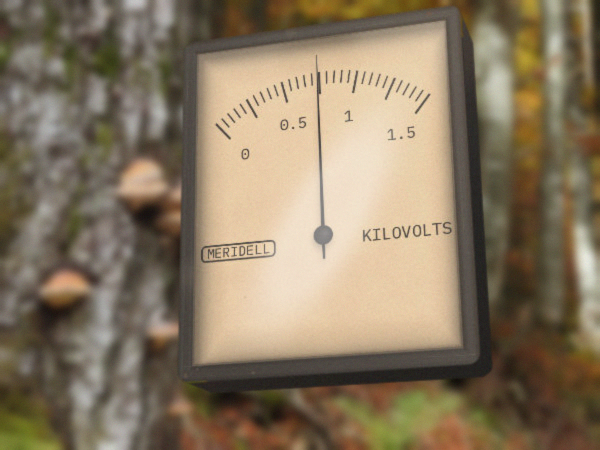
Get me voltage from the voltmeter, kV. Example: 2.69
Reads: 0.75
